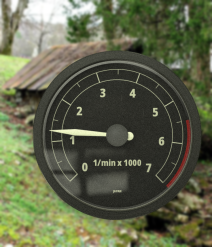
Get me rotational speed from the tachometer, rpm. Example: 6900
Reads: 1250
